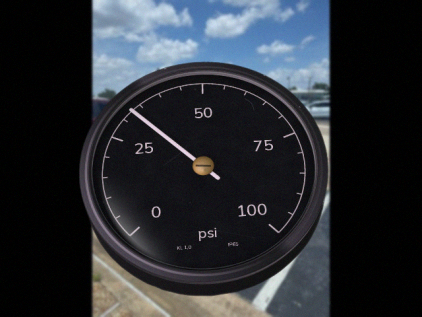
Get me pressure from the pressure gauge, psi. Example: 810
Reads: 32.5
